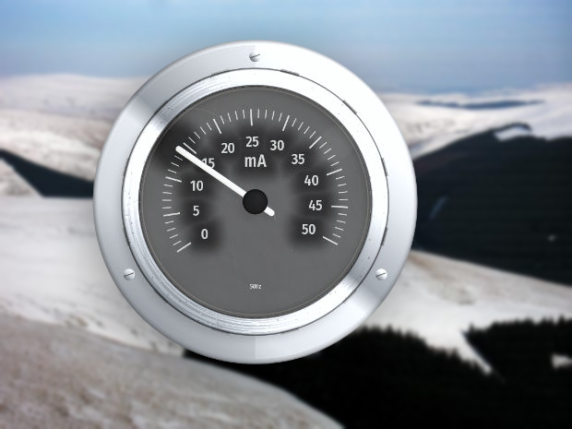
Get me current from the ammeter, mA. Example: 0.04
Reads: 14
